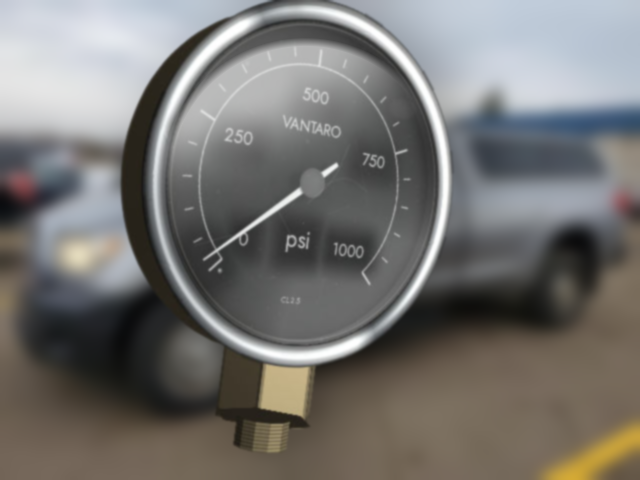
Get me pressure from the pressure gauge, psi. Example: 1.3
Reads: 25
